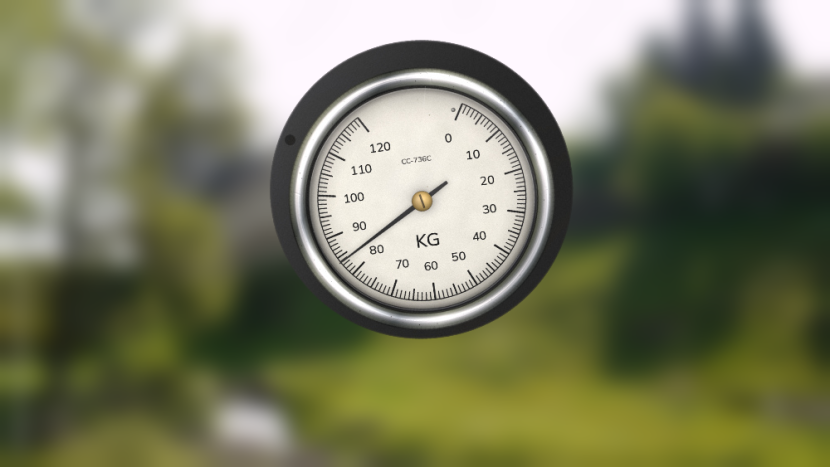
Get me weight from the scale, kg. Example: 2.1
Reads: 84
